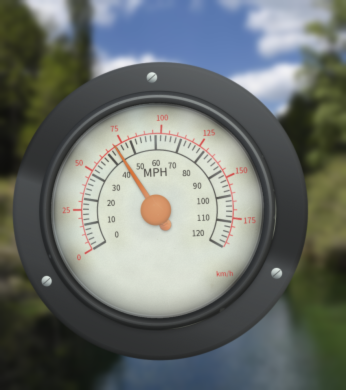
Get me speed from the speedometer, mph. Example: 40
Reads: 44
